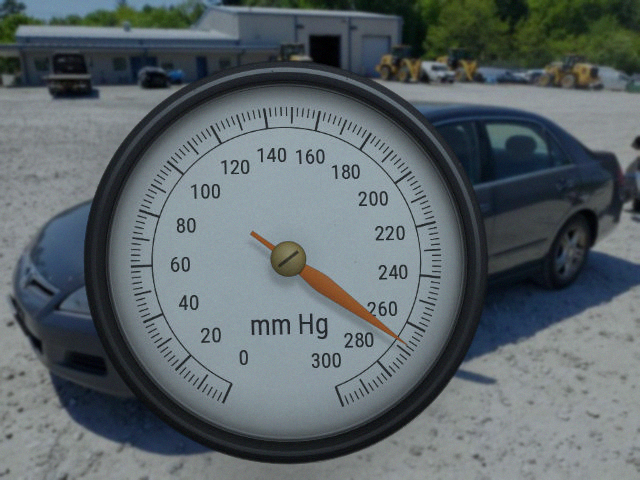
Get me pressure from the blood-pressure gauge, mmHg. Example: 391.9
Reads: 268
